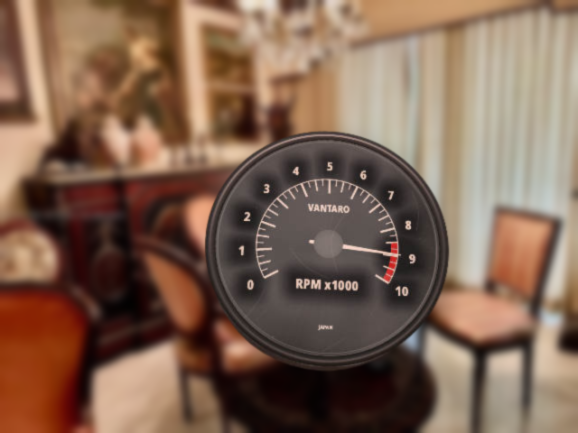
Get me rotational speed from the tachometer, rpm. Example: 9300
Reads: 9000
